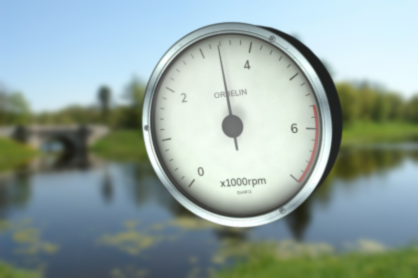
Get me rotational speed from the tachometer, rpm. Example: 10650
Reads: 3400
